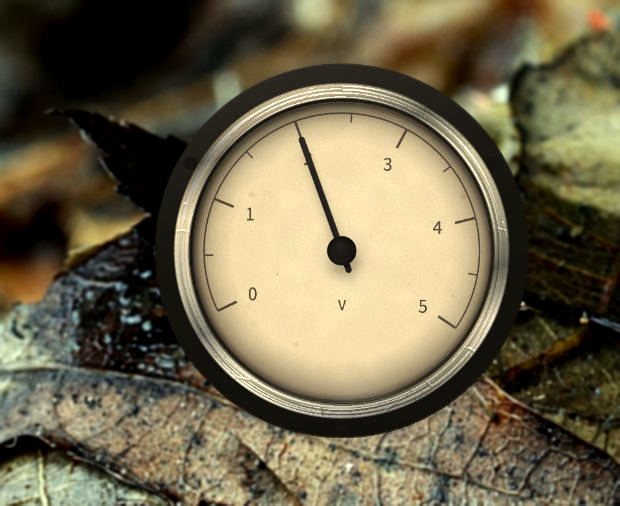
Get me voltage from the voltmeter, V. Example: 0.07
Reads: 2
